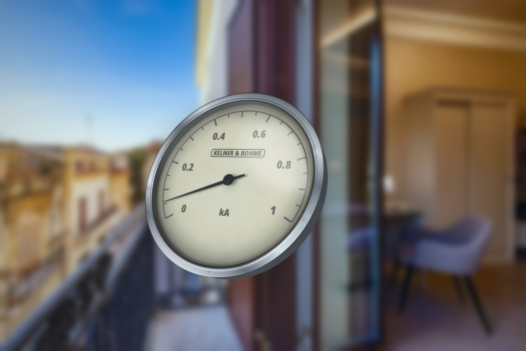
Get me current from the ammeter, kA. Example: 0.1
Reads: 0.05
